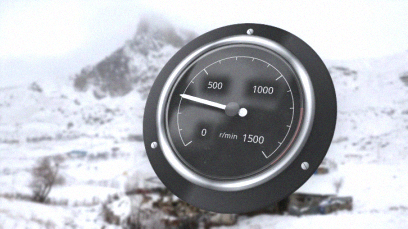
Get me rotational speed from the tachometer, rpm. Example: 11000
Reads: 300
